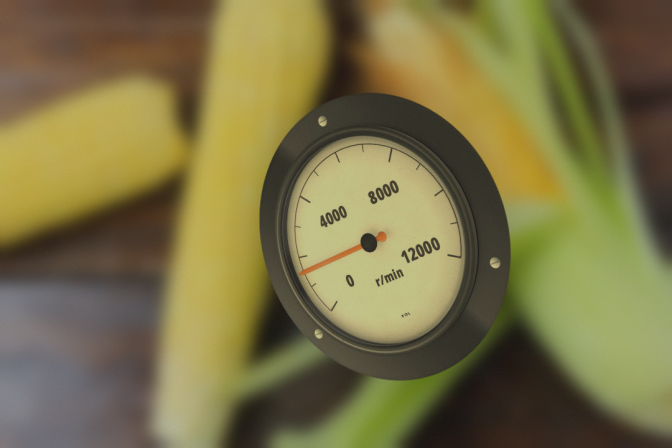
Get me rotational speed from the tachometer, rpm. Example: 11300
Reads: 1500
